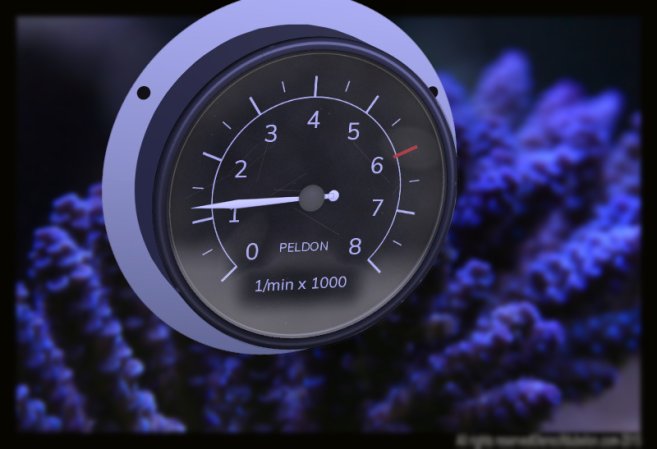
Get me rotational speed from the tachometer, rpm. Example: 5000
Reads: 1250
